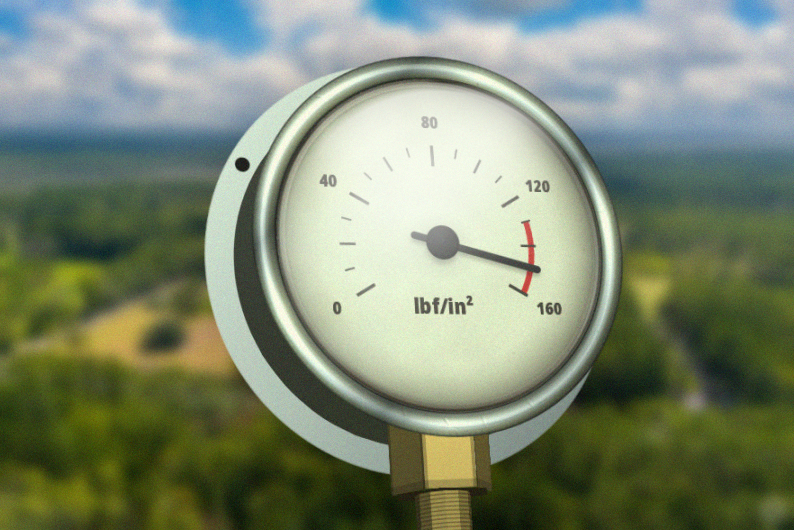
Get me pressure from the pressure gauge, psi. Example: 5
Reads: 150
